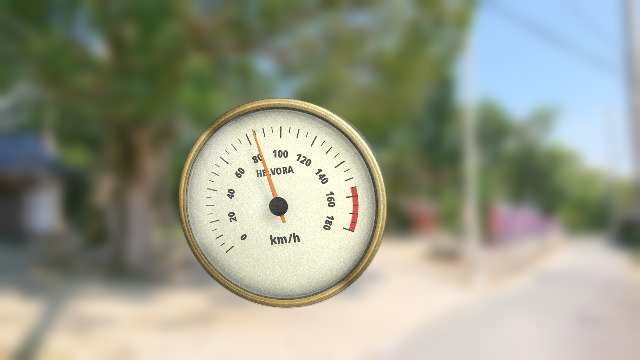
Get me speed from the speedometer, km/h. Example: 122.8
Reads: 85
